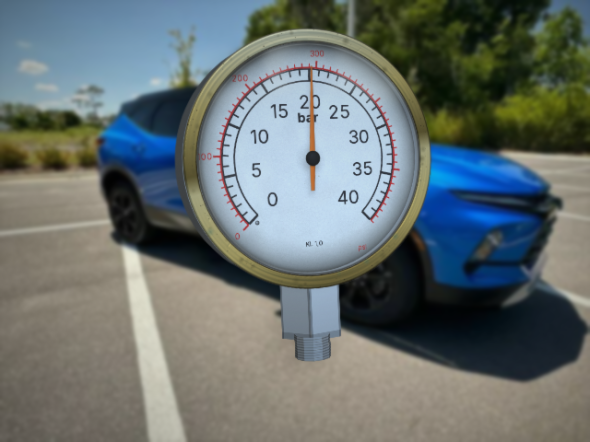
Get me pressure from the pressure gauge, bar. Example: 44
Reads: 20
